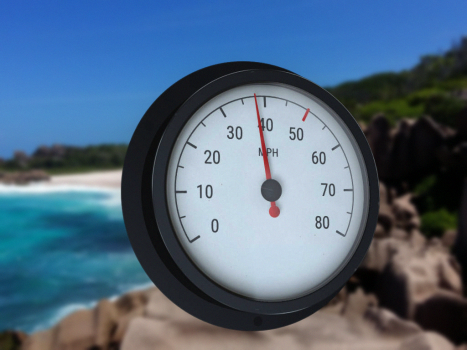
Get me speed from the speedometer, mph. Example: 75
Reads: 37.5
